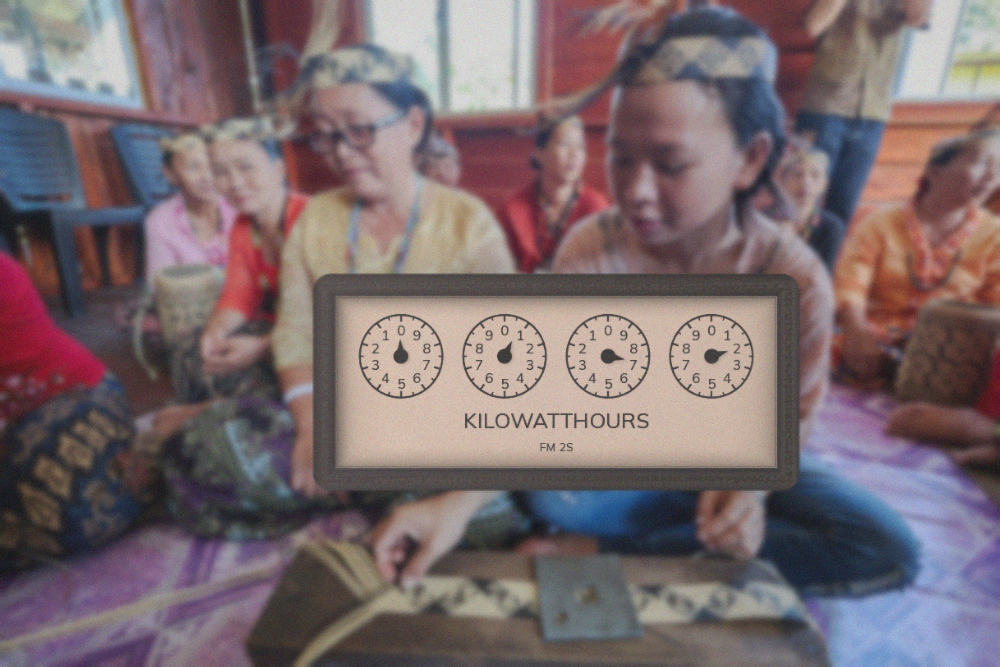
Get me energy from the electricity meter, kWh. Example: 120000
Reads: 72
